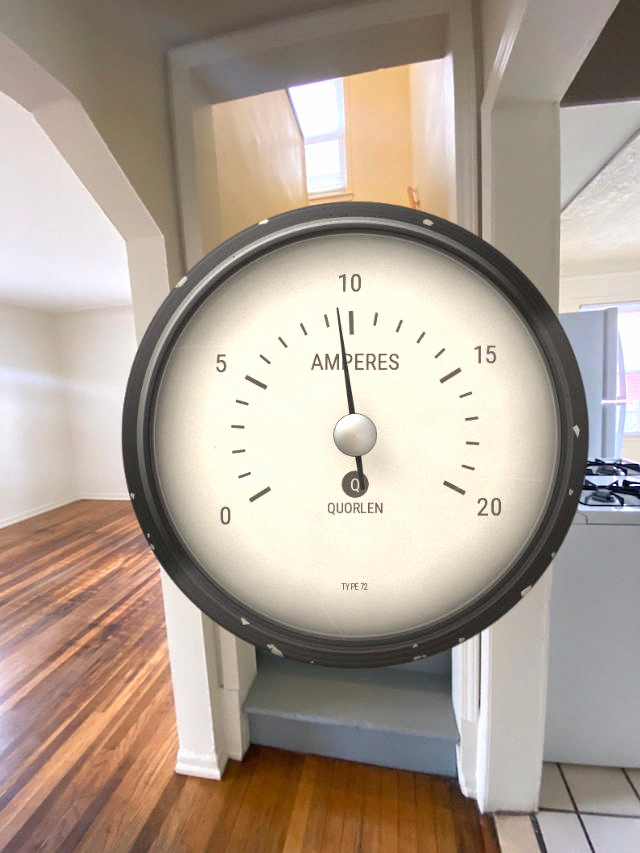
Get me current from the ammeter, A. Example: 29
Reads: 9.5
